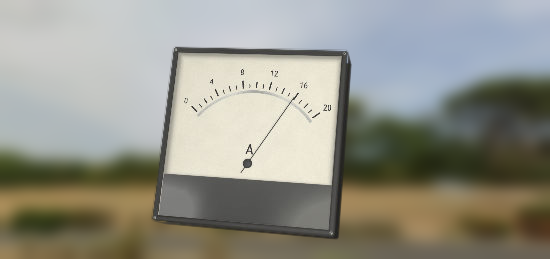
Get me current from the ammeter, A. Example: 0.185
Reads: 16
